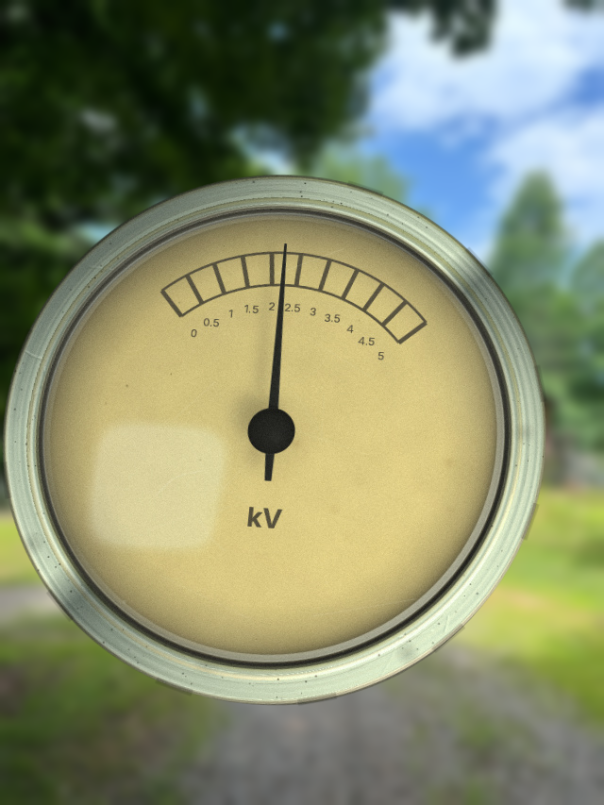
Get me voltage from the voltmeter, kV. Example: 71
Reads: 2.25
